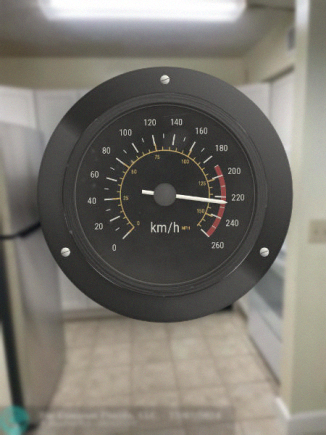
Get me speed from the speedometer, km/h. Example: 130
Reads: 225
